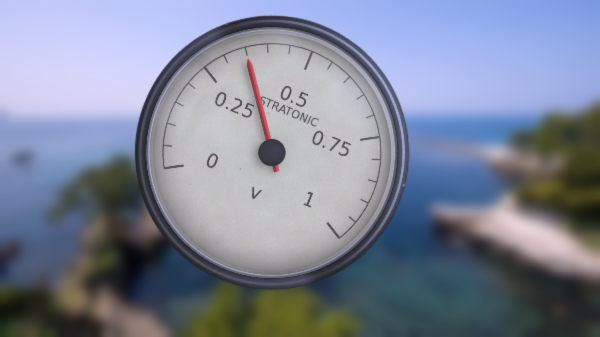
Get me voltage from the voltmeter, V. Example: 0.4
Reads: 0.35
